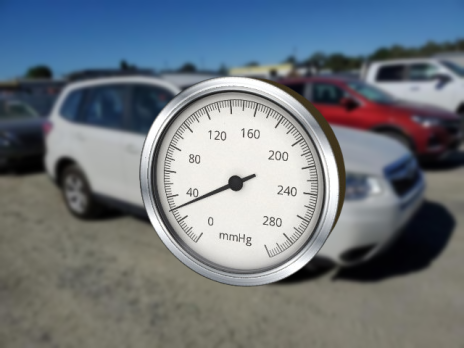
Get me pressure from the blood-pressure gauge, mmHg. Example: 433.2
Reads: 30
